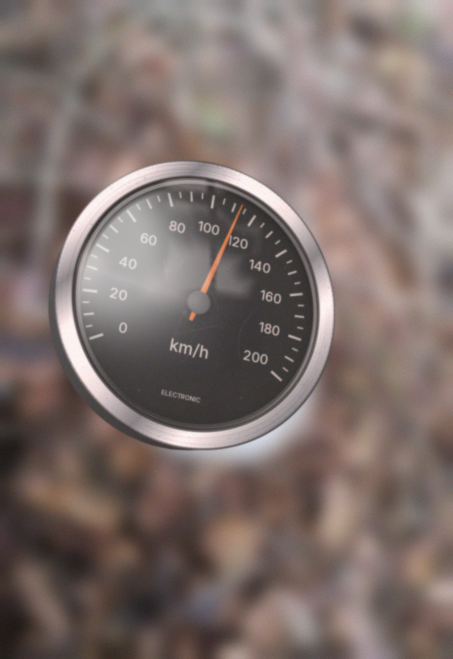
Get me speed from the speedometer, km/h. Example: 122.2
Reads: 112.5
